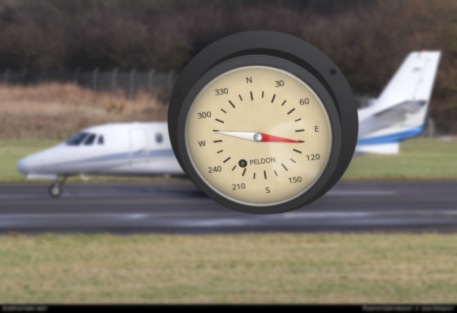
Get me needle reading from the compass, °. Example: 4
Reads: 105
